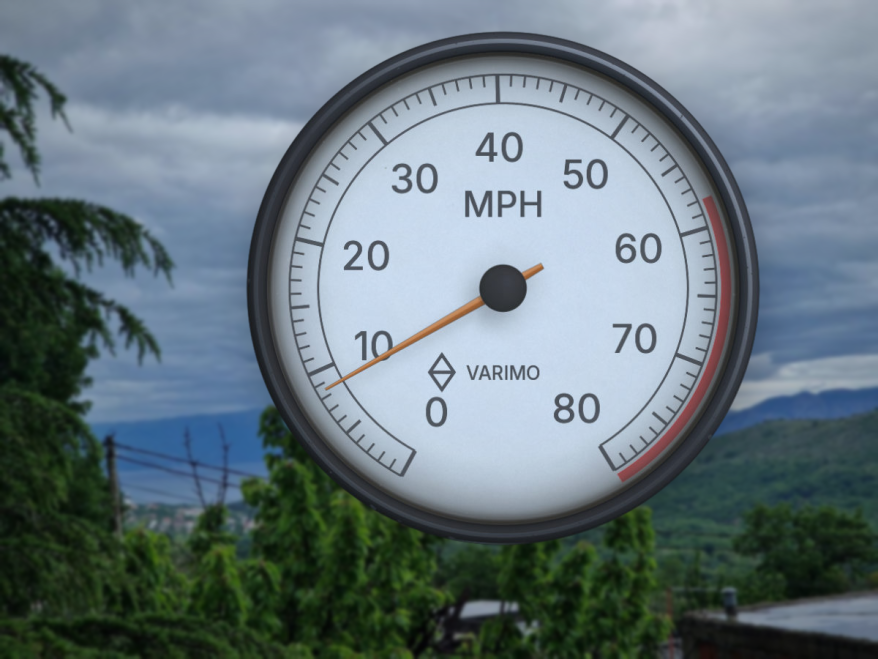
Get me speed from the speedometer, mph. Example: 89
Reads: 8.5
